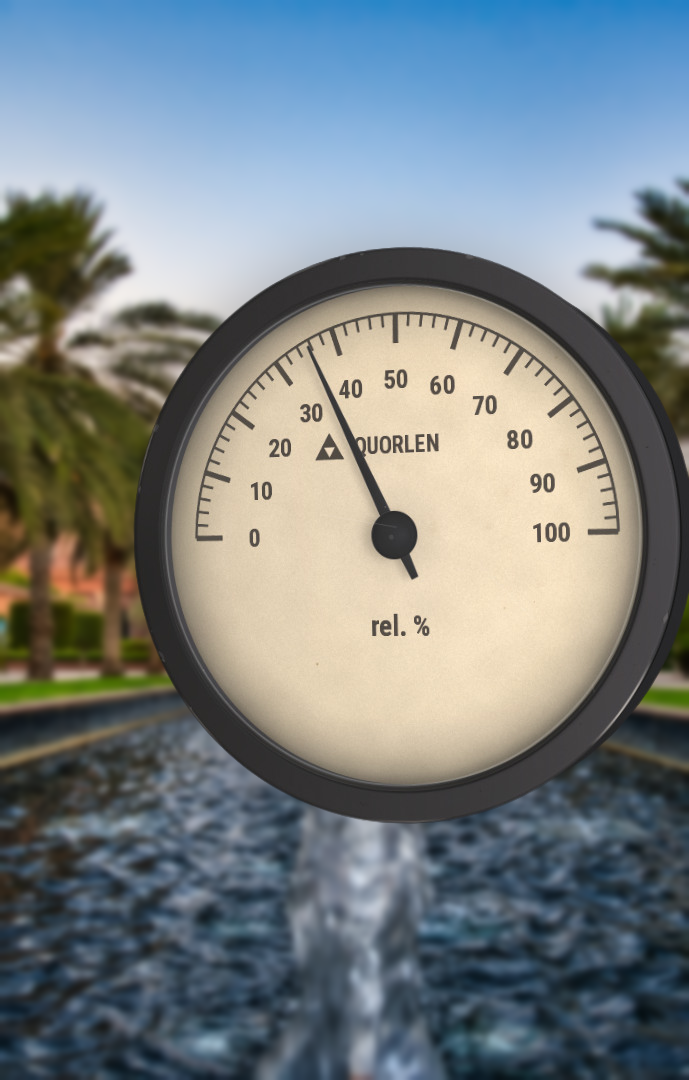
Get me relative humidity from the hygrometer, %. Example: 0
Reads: 36
